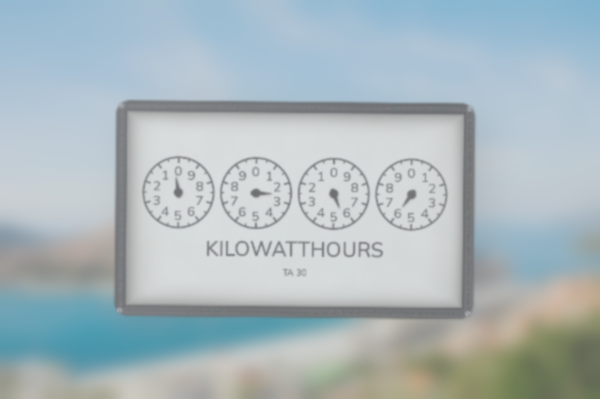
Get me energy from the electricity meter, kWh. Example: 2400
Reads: 256
